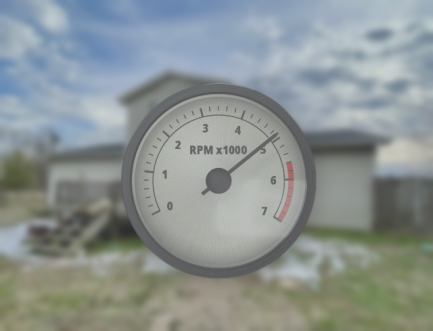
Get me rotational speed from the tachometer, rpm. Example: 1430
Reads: 4900
